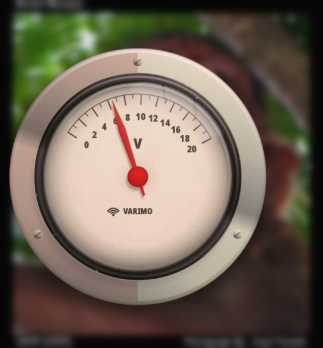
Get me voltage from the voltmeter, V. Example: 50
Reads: 6.5
